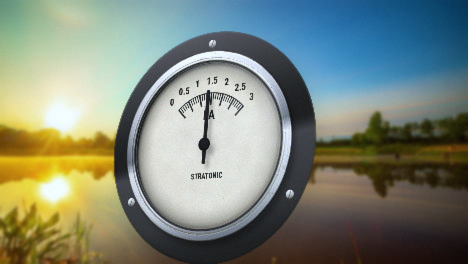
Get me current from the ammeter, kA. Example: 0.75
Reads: 1.5
